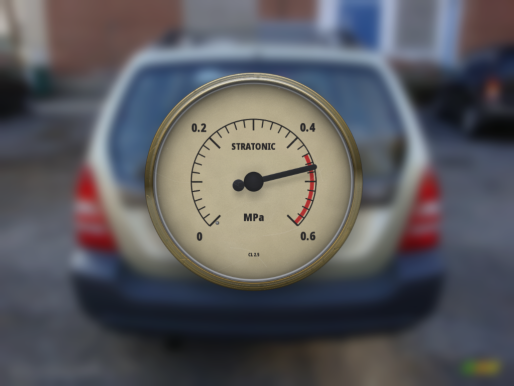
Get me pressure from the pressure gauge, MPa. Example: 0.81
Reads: 0.47
